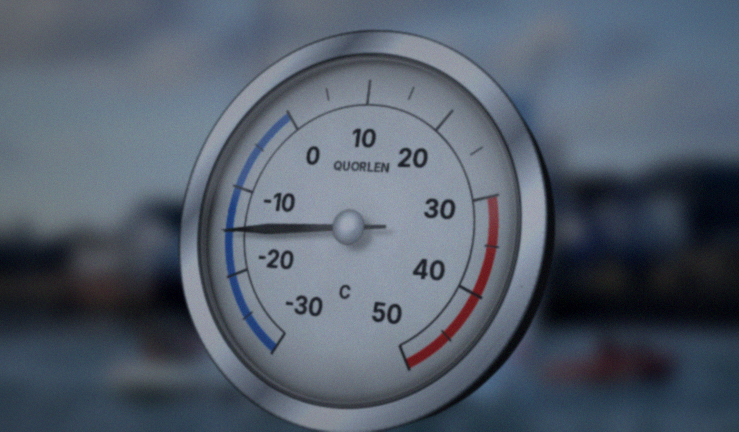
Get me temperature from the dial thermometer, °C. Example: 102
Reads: -15
